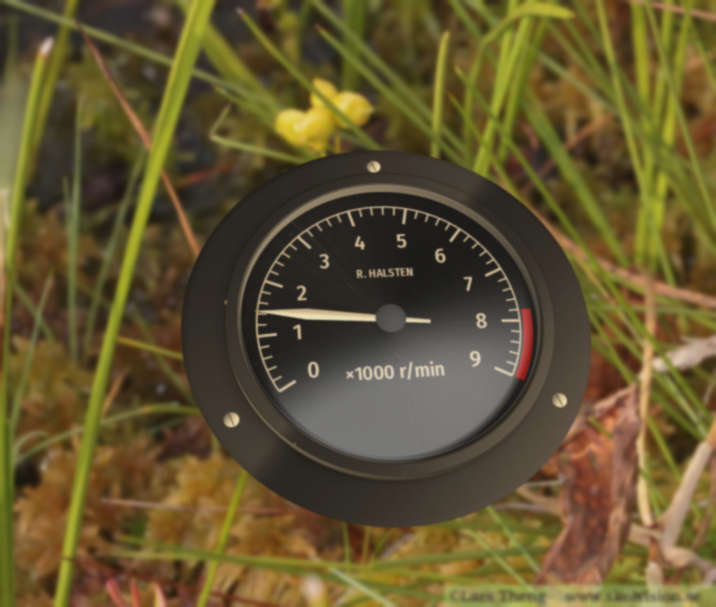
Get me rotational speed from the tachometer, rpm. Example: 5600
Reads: 1400
